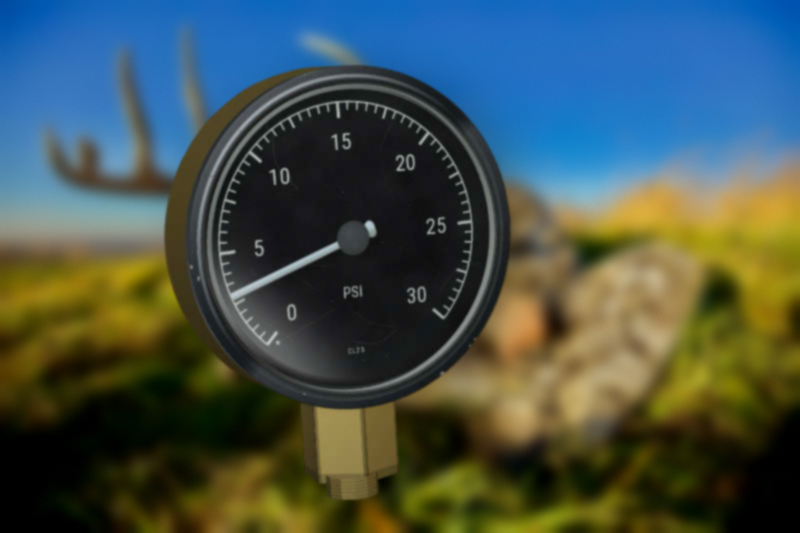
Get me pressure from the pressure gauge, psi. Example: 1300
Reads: 3
